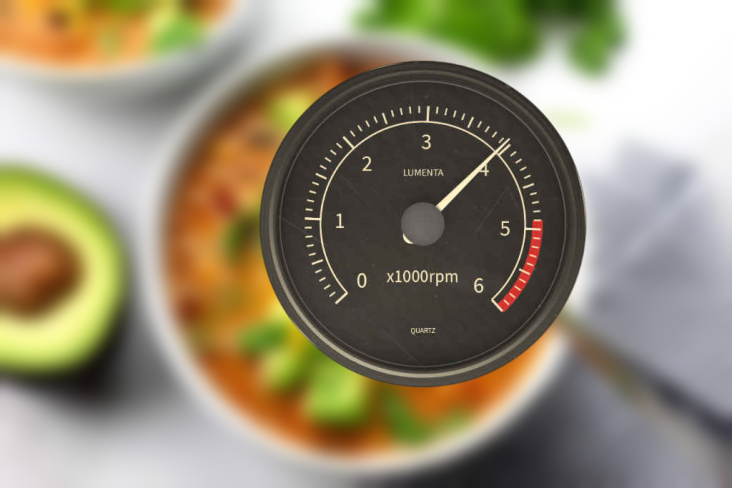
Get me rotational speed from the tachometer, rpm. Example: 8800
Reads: 3950
